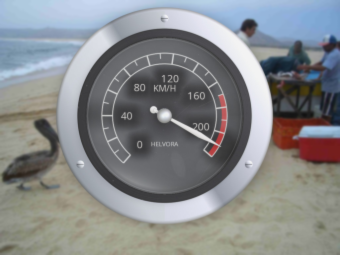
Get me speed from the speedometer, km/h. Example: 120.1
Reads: 210
